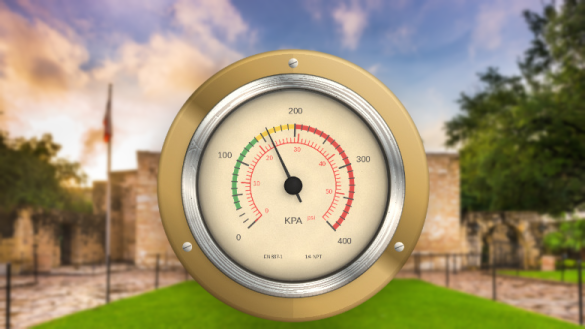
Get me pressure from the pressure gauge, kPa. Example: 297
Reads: 160
